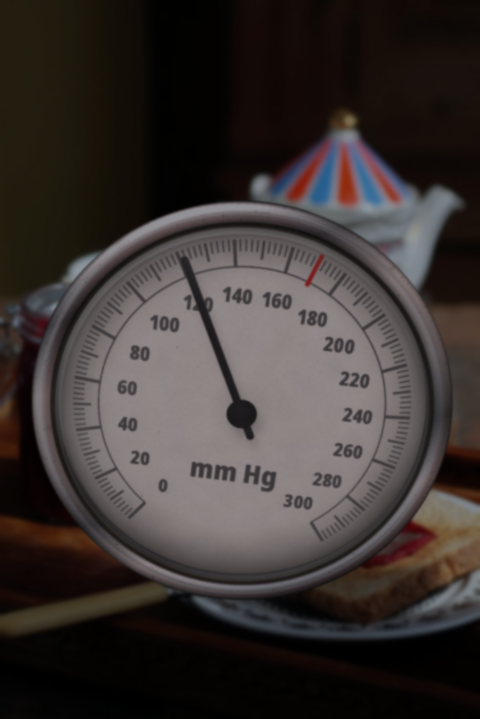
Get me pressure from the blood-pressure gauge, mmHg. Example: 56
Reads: 122
